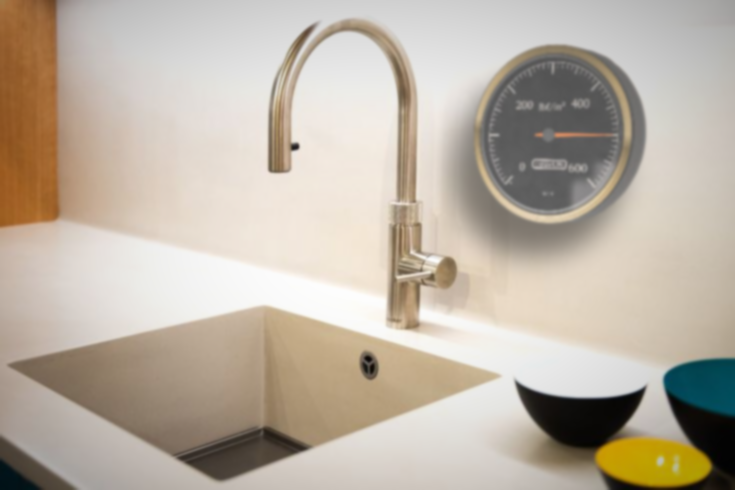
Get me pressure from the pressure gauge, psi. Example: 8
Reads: 500
